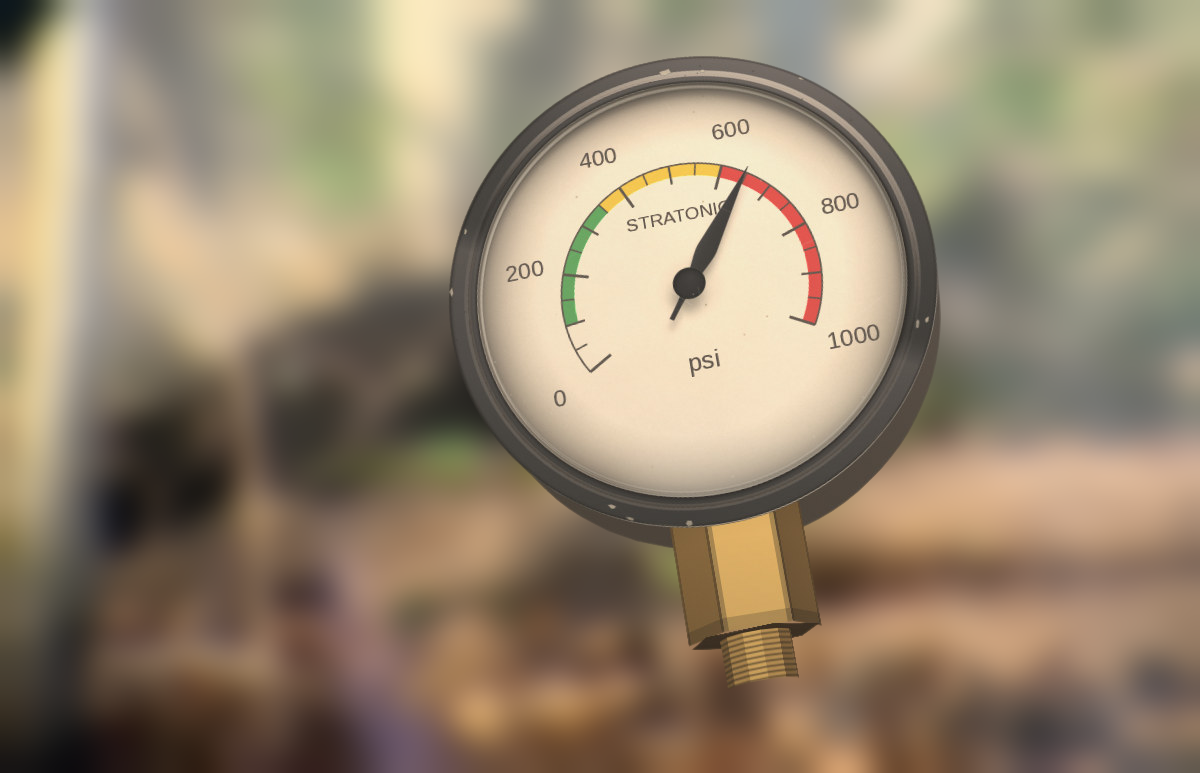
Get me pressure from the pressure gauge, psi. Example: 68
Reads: 650
